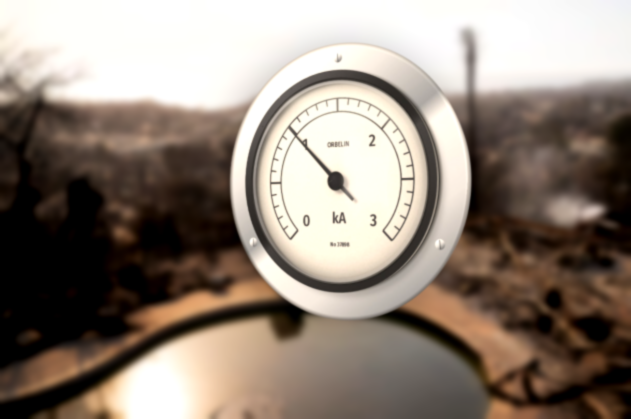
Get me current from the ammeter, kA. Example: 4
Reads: 1
